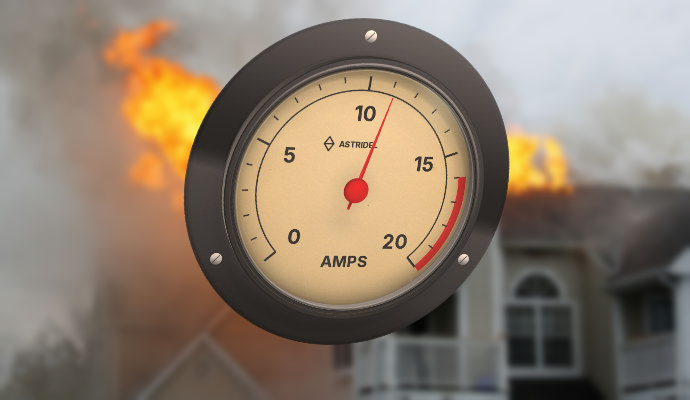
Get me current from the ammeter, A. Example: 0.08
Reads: 11
